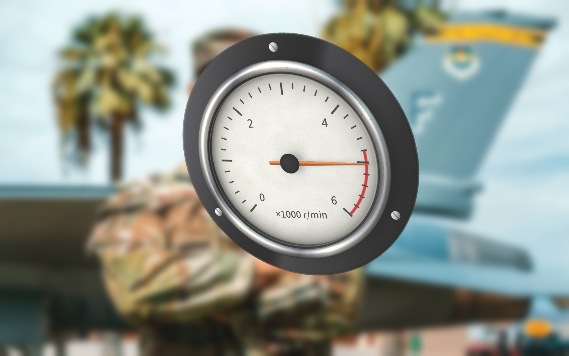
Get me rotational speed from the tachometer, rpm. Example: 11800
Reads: 5000
